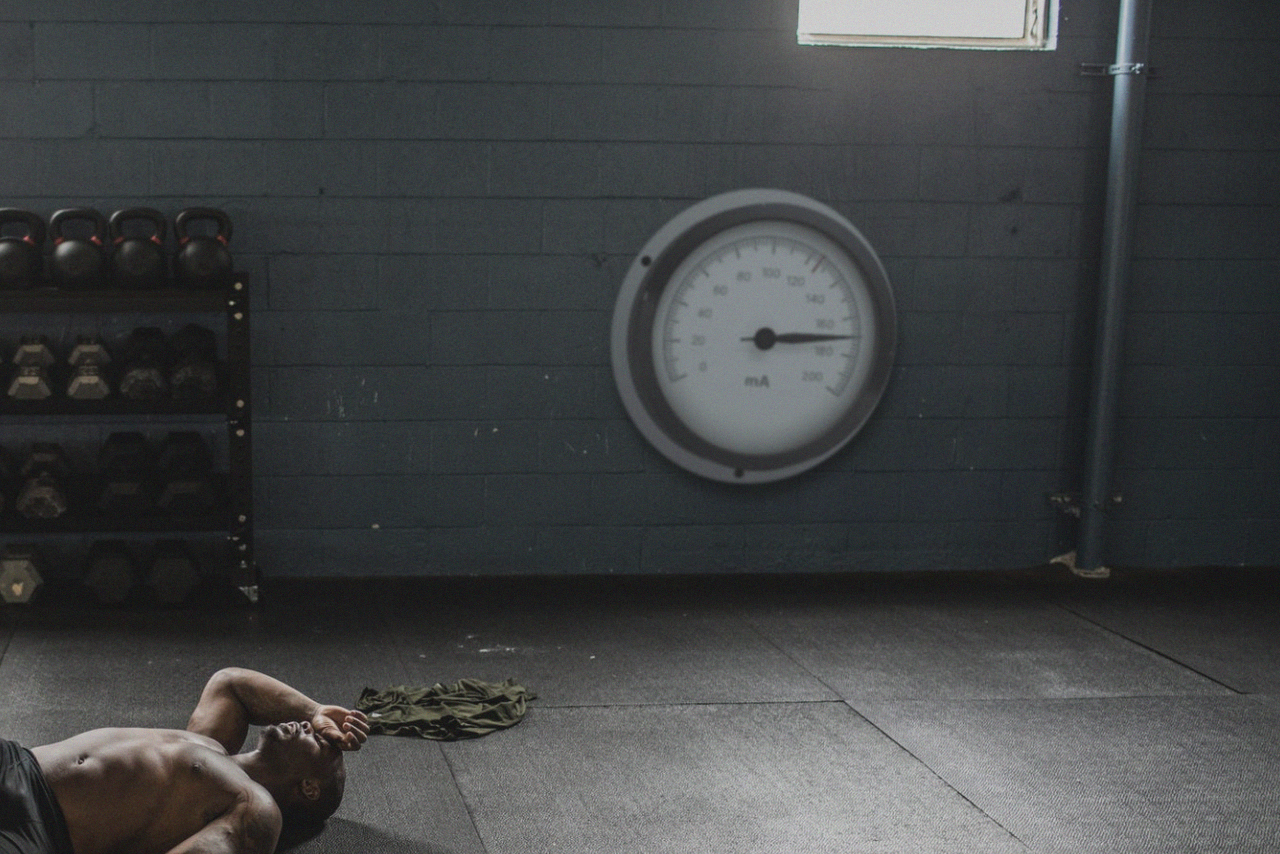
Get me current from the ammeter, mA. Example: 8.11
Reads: 170
